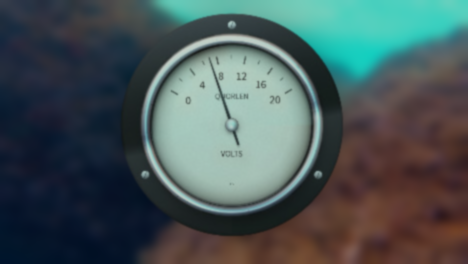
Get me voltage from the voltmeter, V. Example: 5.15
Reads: 7
